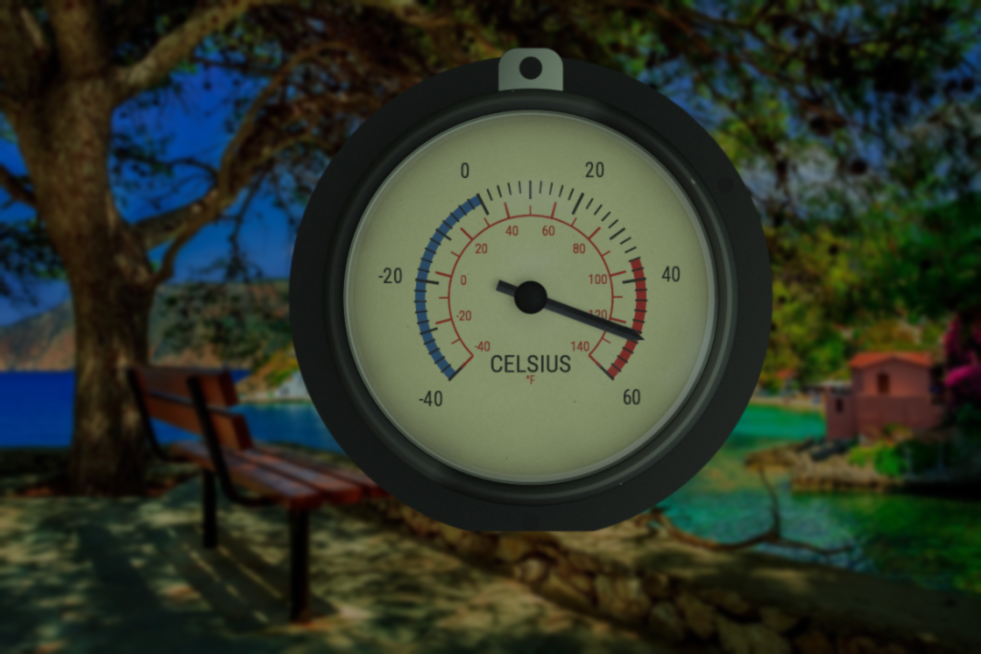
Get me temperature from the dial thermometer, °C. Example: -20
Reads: 51
